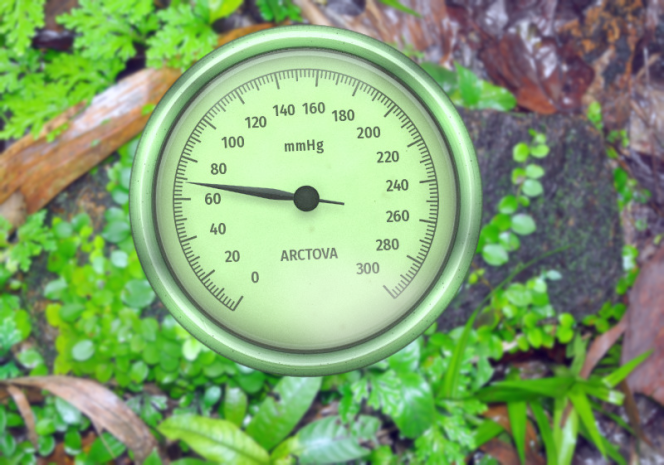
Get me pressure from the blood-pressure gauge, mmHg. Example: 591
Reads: 68
